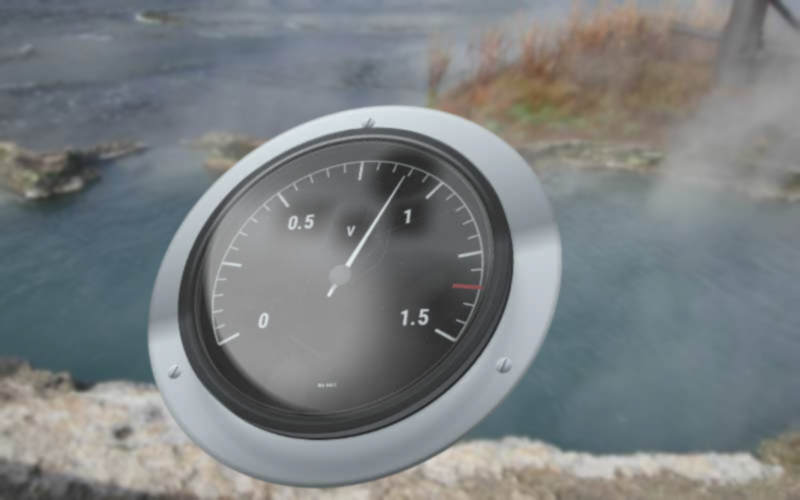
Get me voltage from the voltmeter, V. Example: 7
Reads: 0.9
